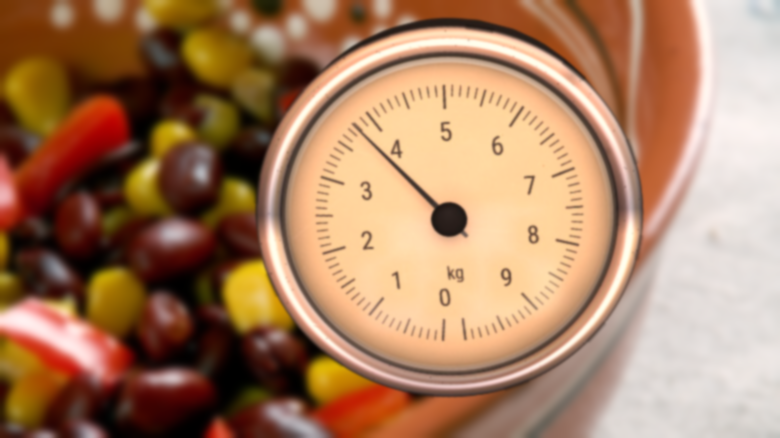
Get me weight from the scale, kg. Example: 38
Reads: 3.8
